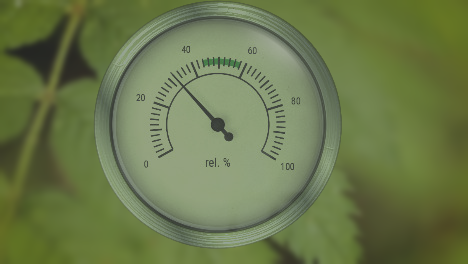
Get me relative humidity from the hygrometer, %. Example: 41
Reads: 32
